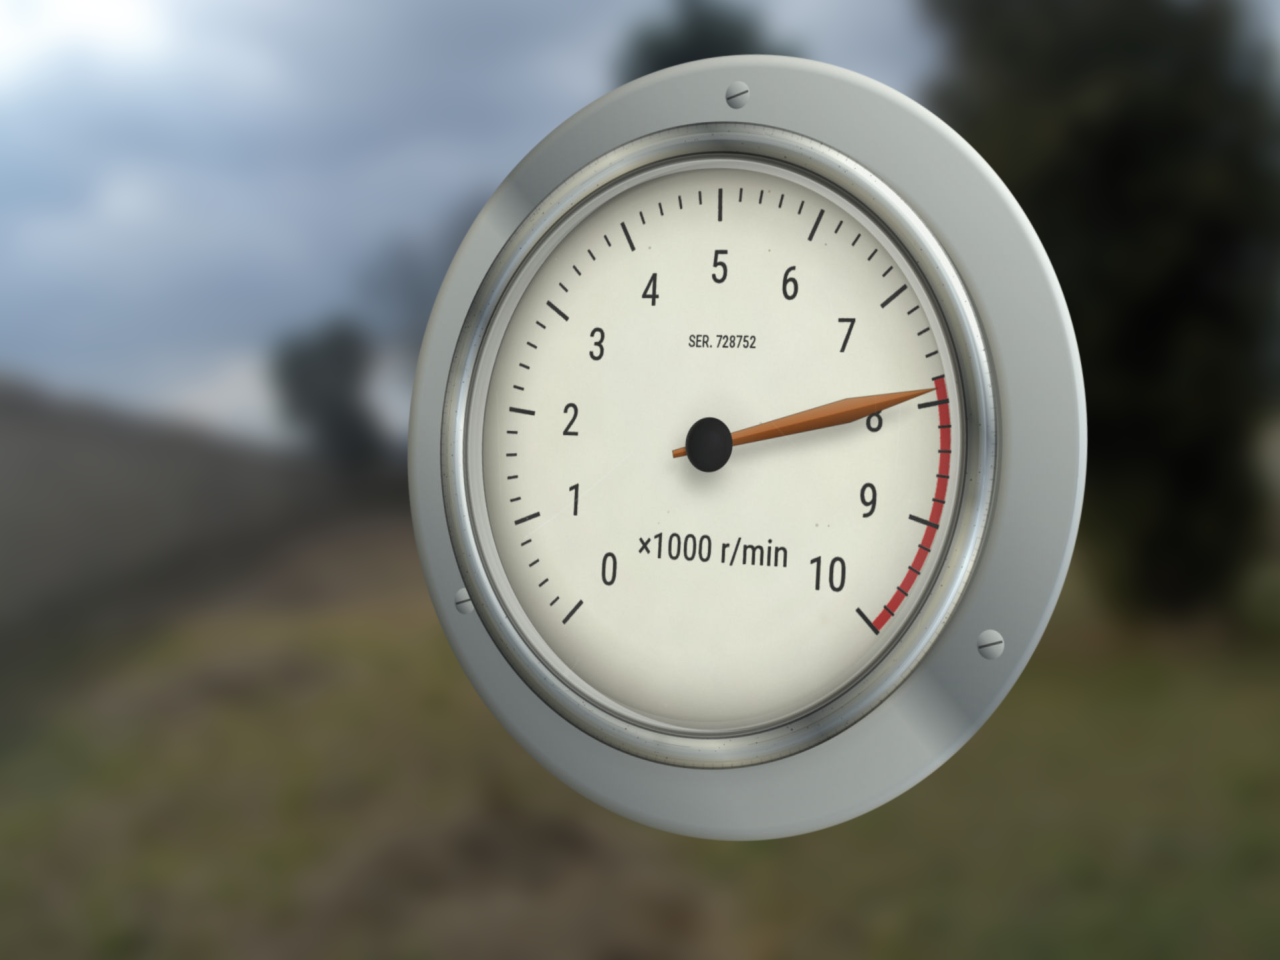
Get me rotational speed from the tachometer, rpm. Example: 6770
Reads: 7900
